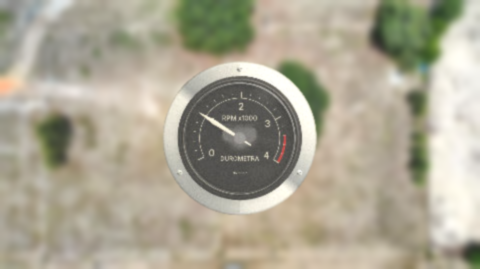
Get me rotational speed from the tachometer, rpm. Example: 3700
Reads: 1000
